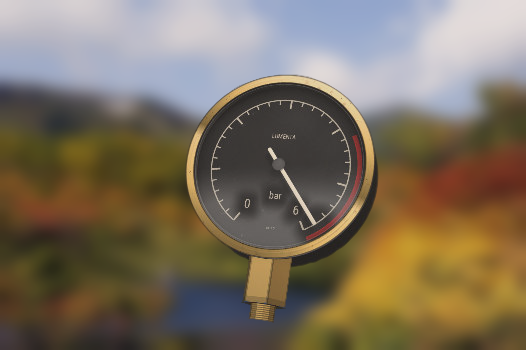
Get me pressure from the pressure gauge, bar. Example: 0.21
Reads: 5.8
